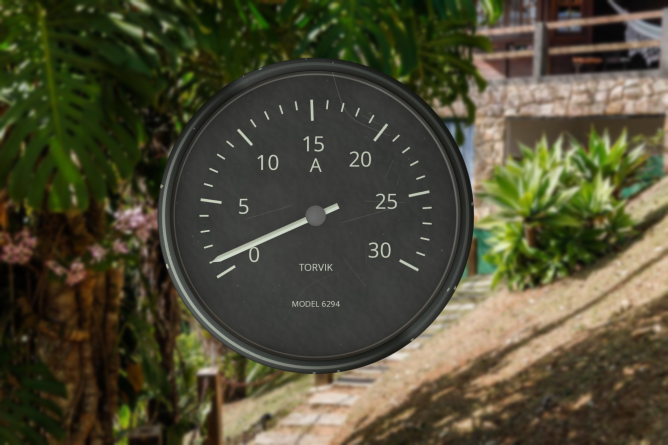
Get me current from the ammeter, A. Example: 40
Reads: 1
